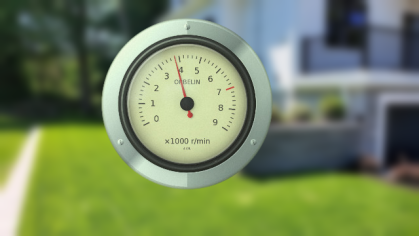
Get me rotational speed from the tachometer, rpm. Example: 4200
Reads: 3800
